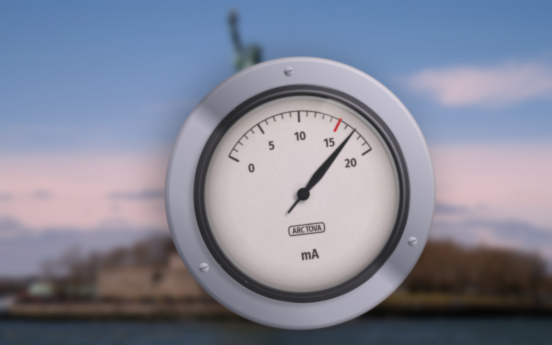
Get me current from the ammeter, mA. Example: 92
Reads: 17
